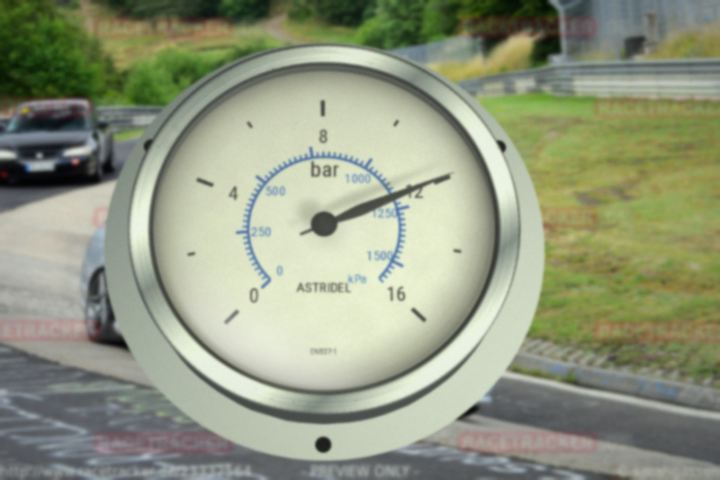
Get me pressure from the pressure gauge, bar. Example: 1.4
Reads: 12
